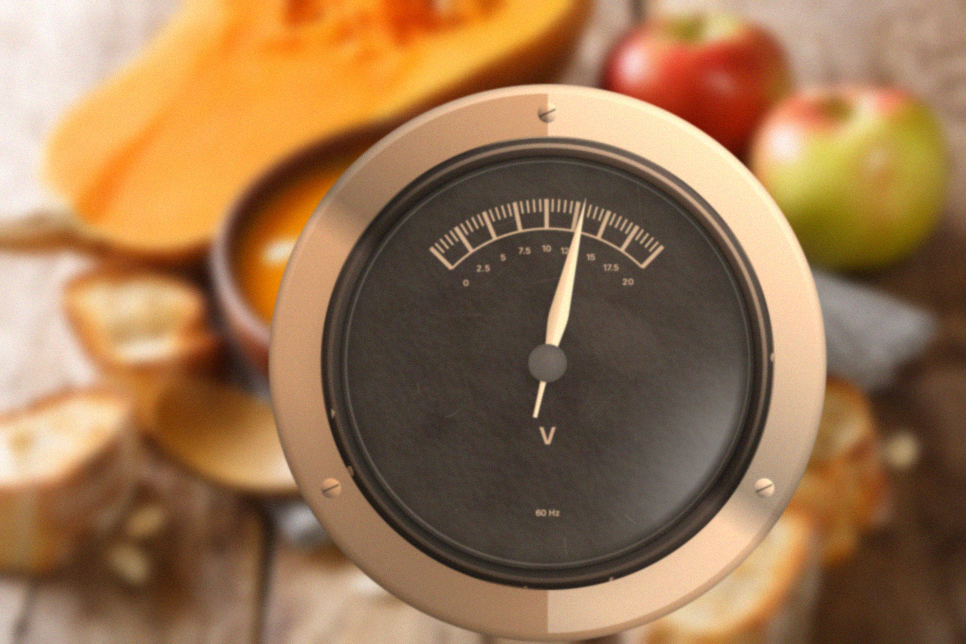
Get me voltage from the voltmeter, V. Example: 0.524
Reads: 13
